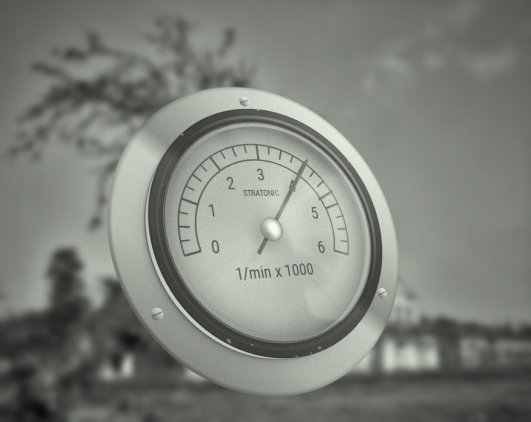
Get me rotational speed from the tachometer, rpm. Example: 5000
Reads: 4000
